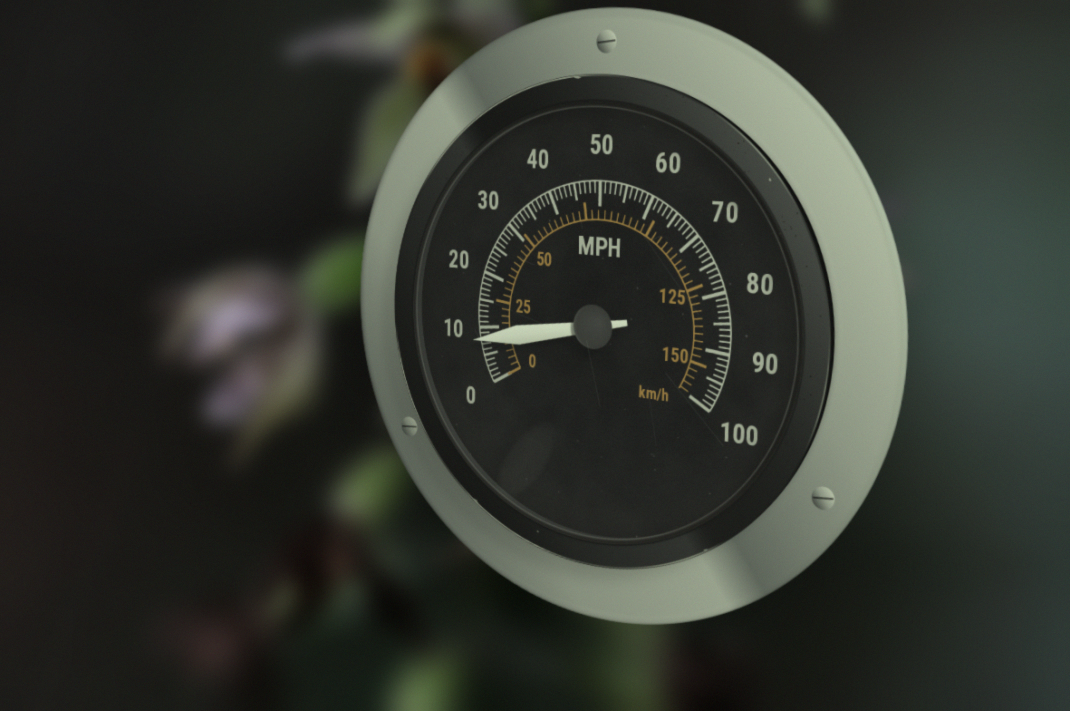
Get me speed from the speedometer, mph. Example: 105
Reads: 8
